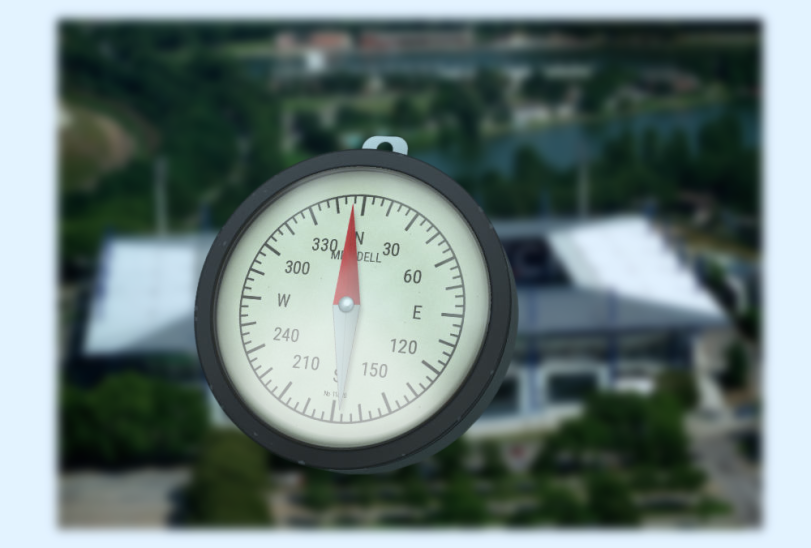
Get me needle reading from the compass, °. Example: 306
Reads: 355
